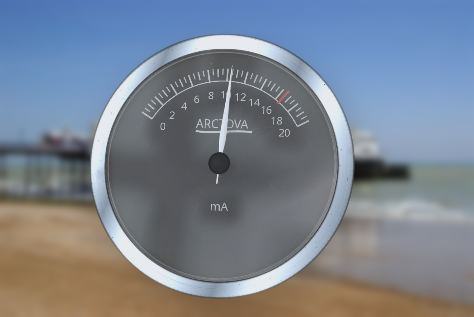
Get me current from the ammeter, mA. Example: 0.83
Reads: 10.5
